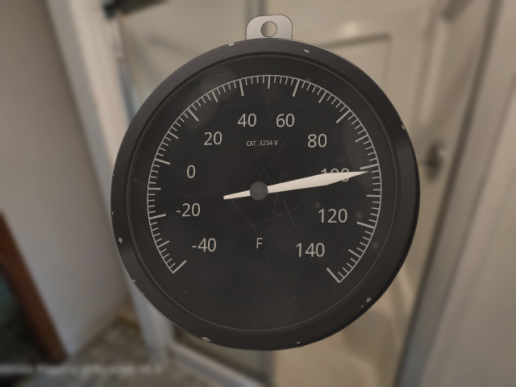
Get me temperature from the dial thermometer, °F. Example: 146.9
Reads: 102
